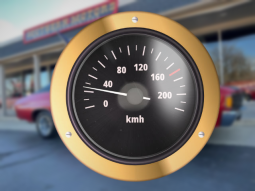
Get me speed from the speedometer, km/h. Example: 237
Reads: 25
